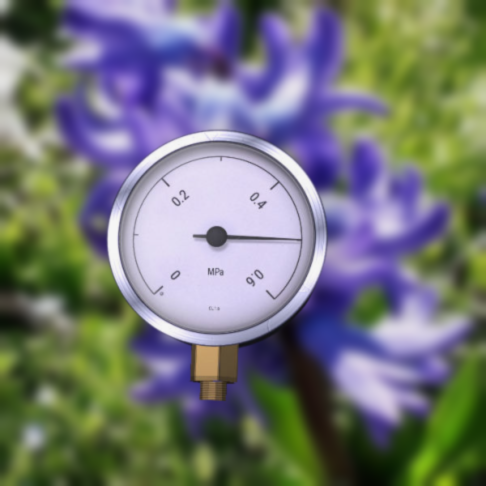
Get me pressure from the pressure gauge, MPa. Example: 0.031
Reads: 0.5
